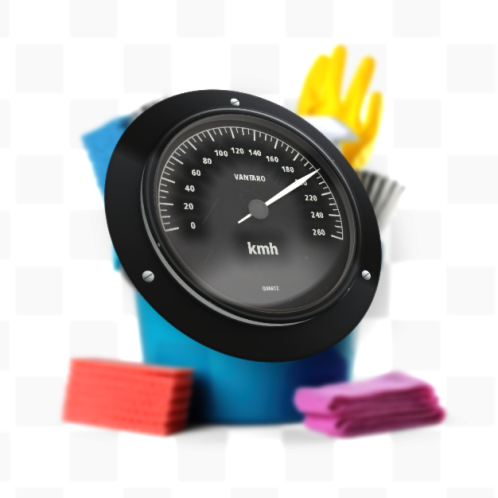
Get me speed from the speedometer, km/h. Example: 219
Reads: 200
